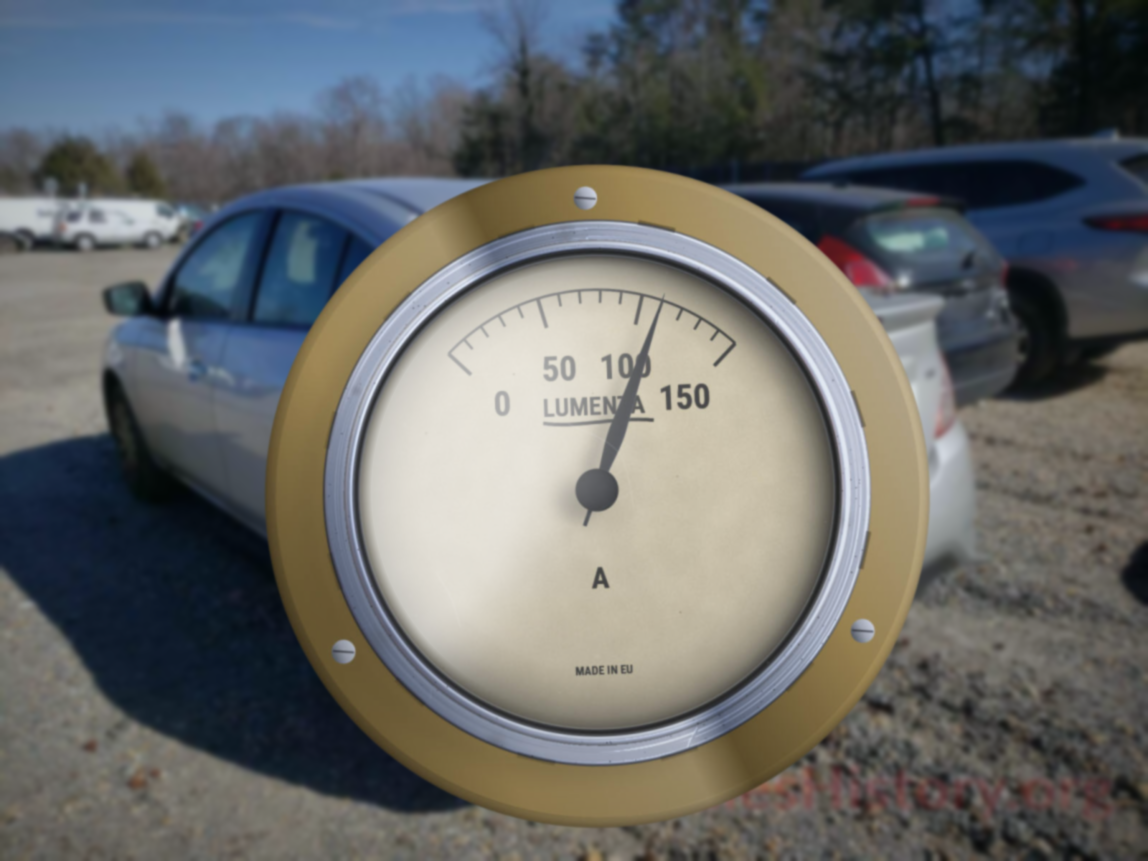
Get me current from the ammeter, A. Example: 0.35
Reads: 110
